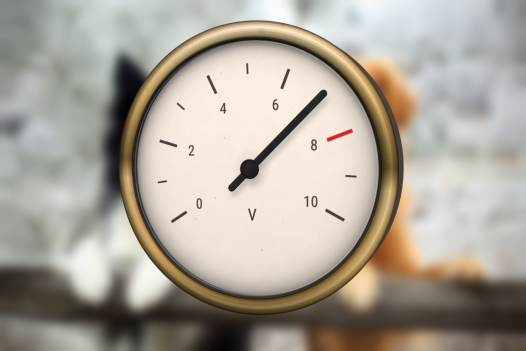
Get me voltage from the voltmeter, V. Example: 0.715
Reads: 7
